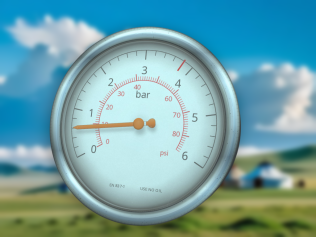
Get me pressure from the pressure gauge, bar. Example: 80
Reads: 0.6
